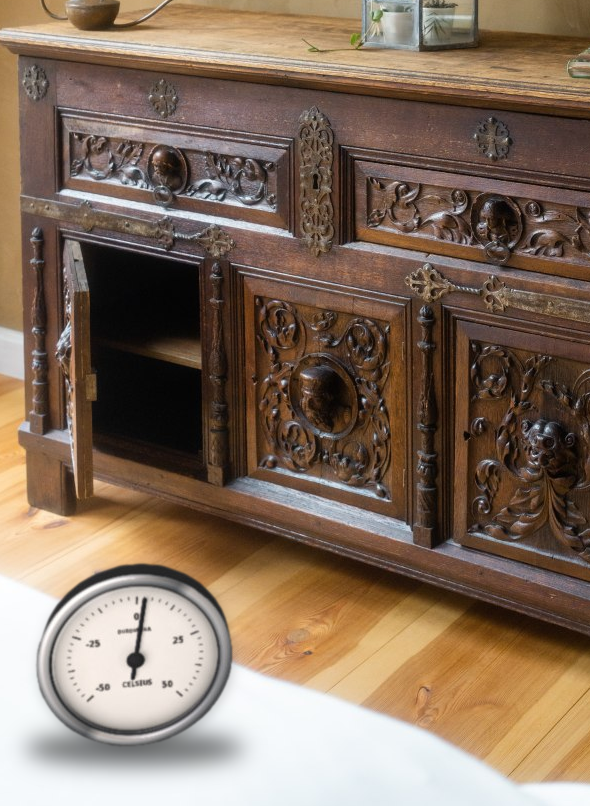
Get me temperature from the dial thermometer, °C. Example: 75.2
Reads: 2.5
